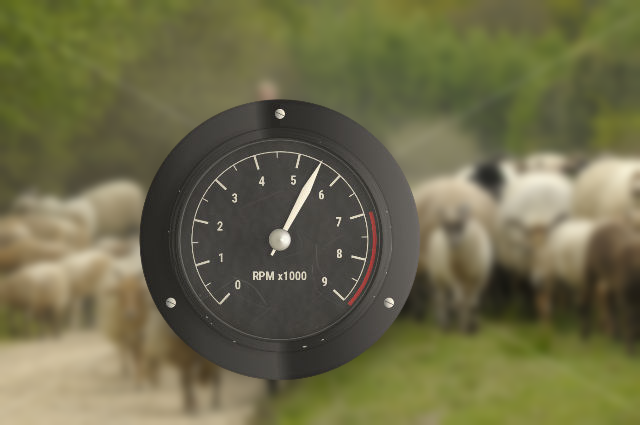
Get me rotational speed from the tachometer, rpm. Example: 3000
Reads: 5500
